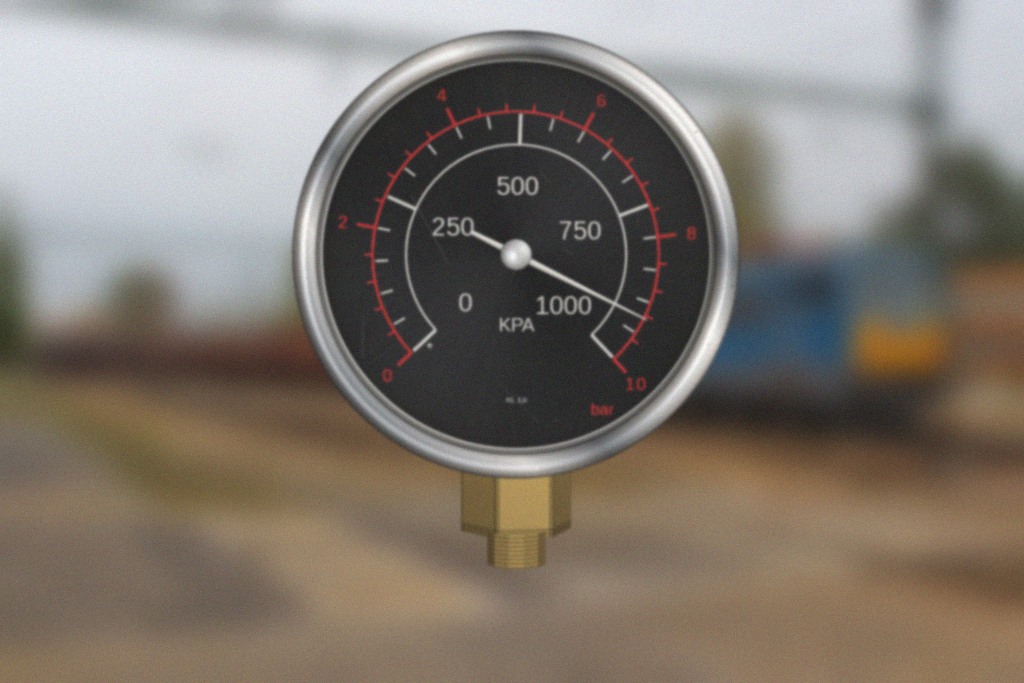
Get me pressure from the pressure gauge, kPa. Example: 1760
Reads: 925
